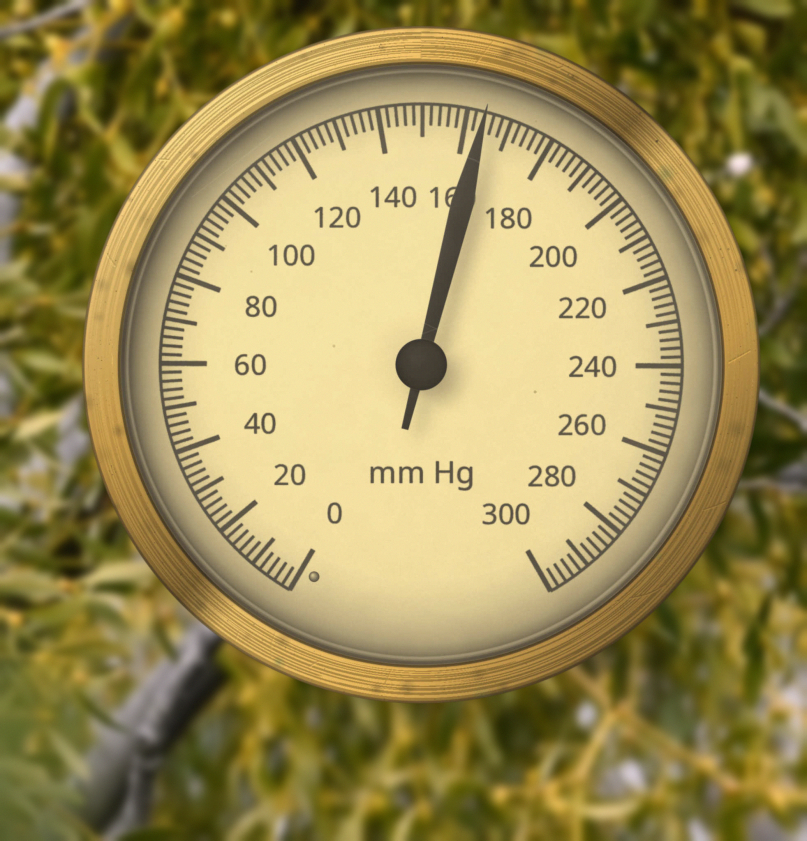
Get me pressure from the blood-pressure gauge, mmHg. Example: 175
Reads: 164
